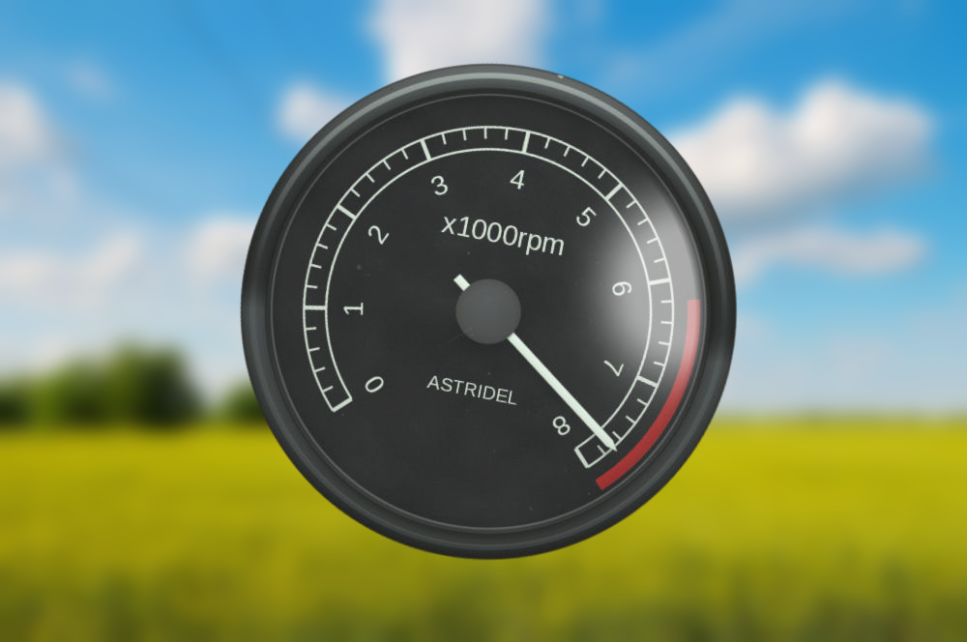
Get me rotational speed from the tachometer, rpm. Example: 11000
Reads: 7700
